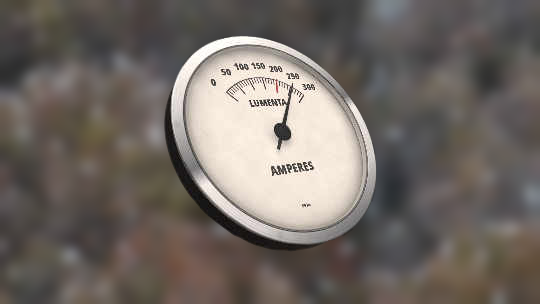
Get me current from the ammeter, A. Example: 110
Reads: 250
